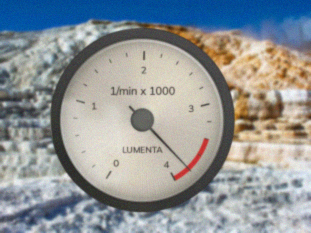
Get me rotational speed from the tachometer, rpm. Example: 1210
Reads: 3800
